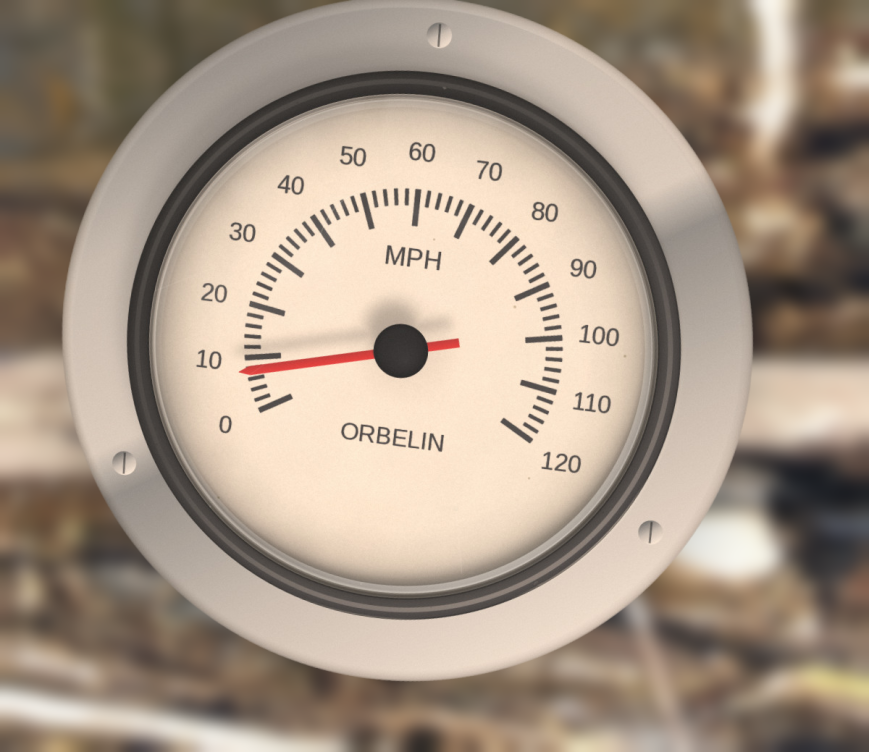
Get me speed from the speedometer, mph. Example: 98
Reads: 8
